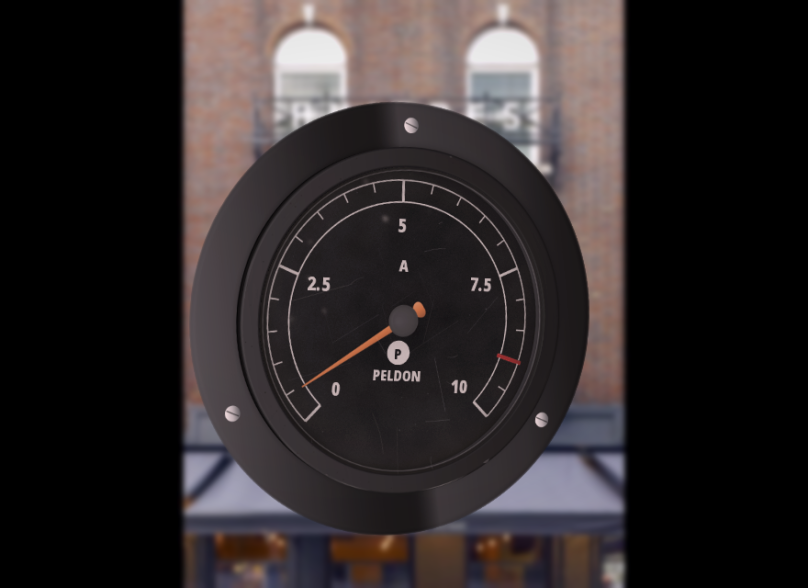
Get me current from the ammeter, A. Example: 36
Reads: 0.5
